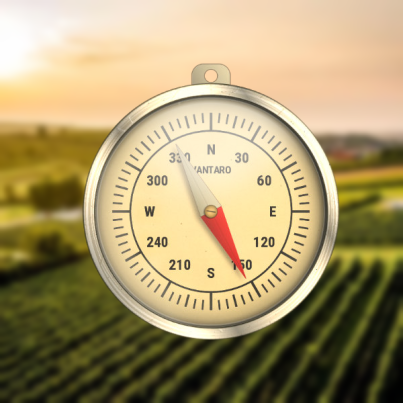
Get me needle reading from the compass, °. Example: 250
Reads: 152.5
